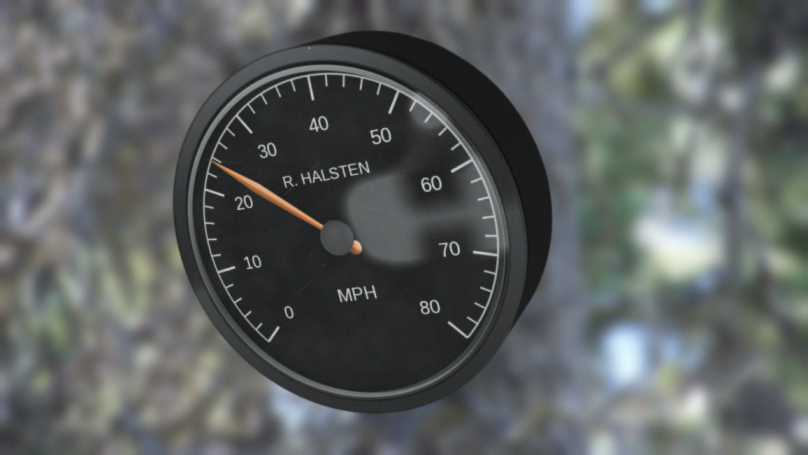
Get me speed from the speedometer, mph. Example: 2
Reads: 24
